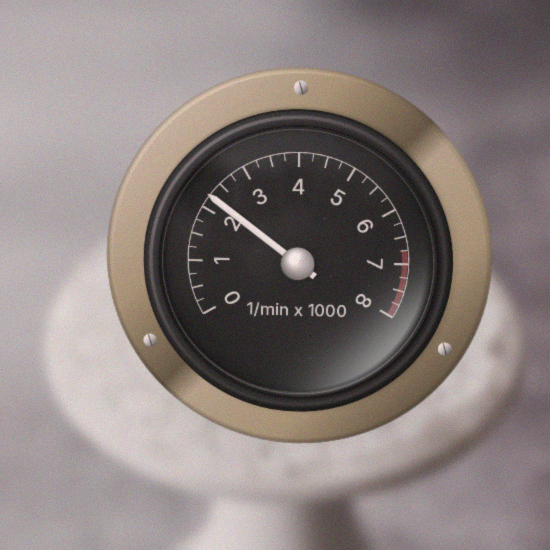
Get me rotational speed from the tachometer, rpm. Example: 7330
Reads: 2250
